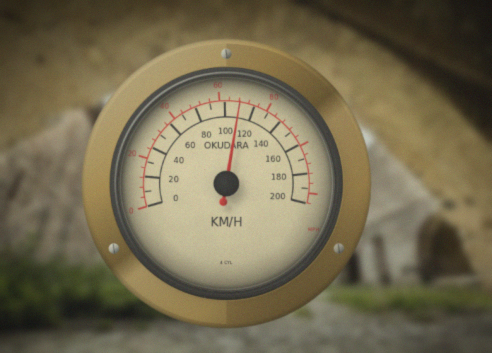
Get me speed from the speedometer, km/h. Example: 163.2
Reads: 110
